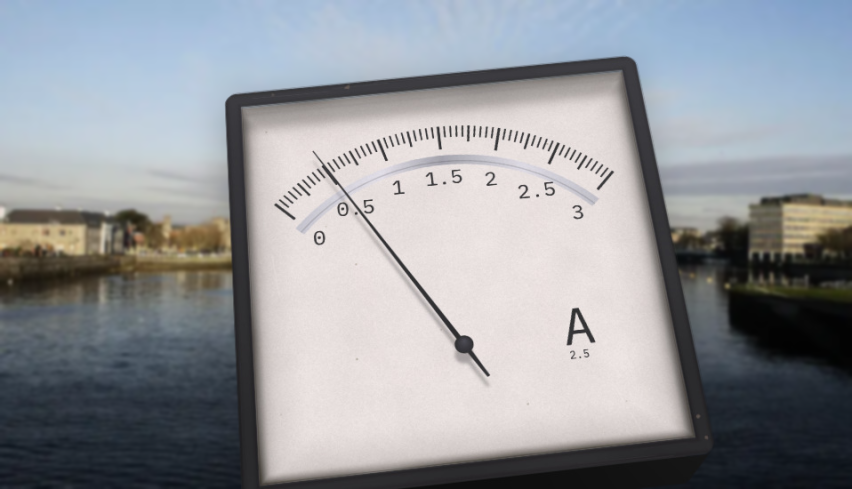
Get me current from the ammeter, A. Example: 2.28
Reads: 0.5
